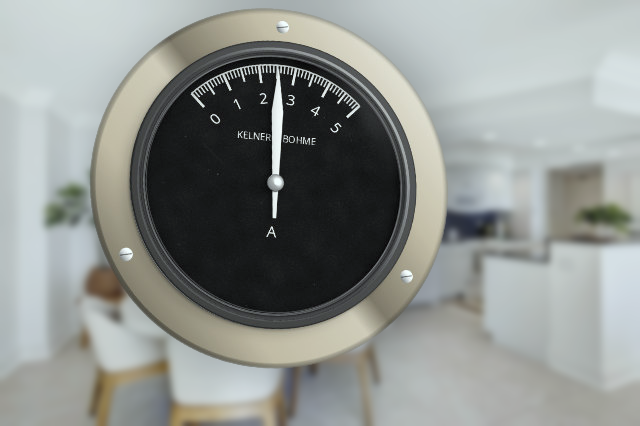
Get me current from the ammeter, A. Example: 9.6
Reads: 2.5
